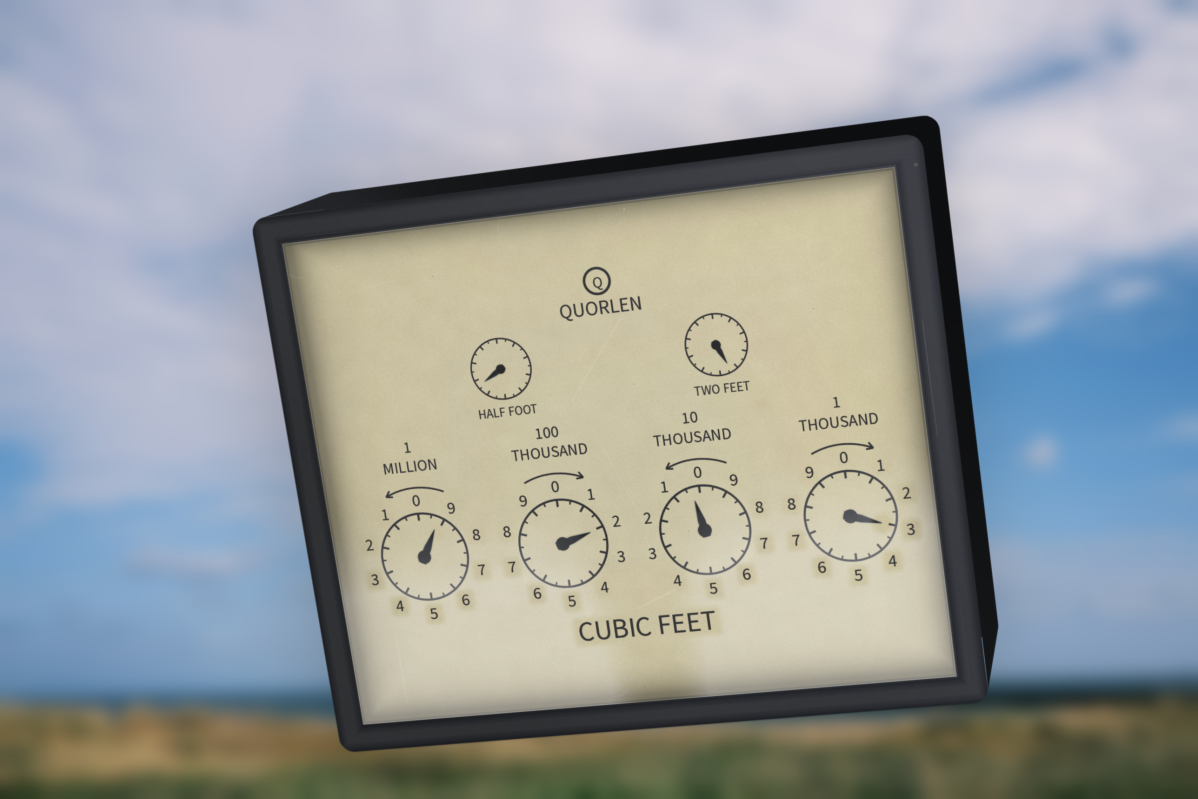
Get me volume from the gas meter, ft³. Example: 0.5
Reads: 920300
